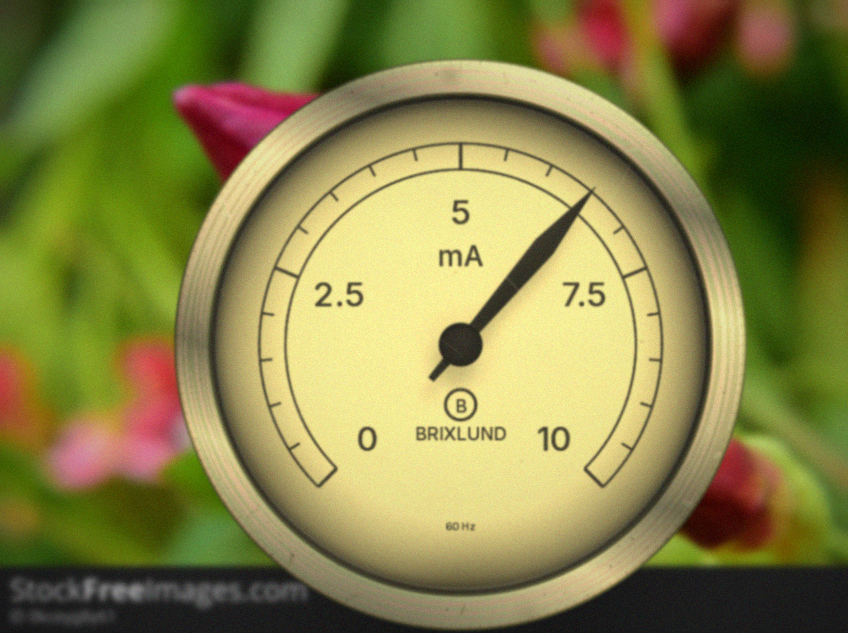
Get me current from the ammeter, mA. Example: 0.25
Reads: 6.5
